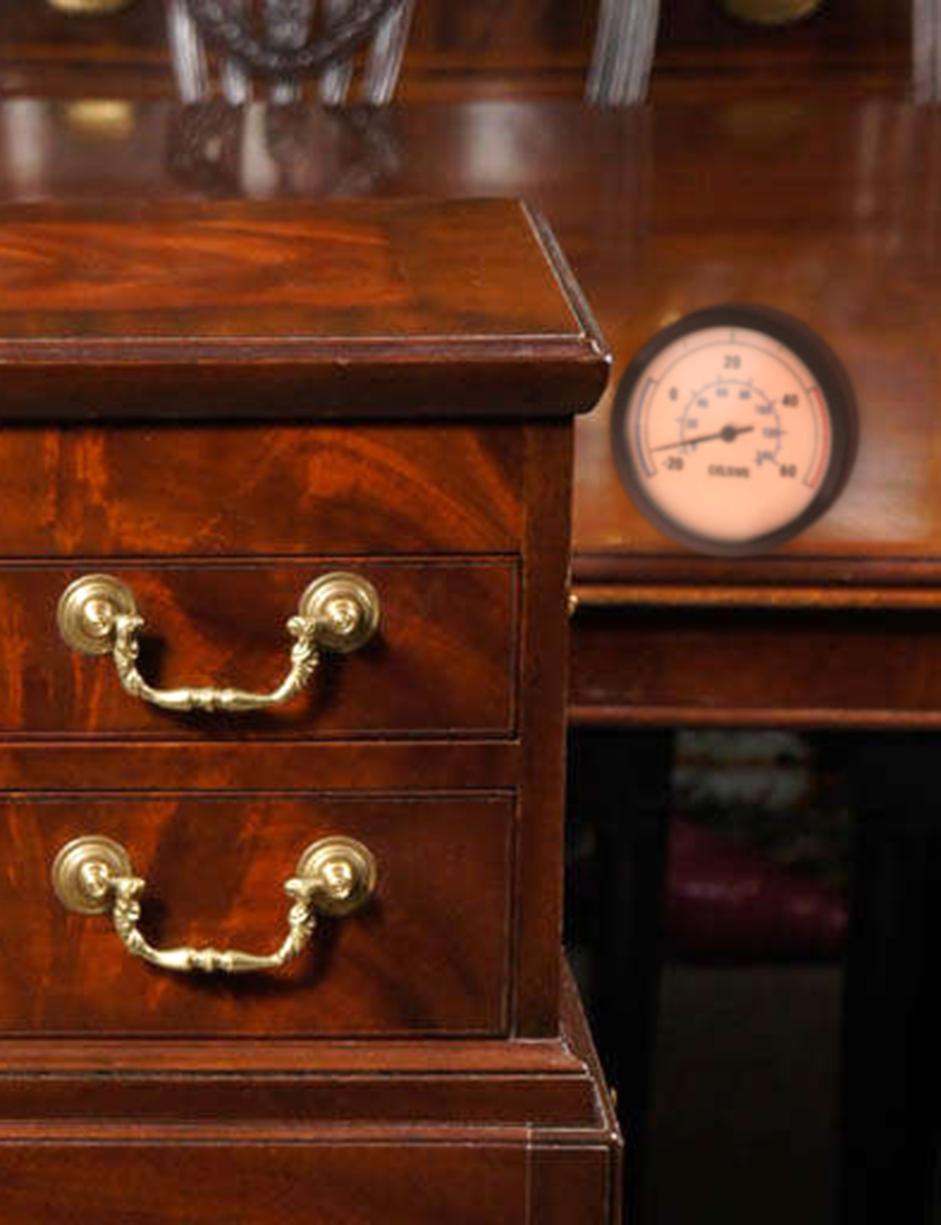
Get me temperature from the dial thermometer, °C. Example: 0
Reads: -15
